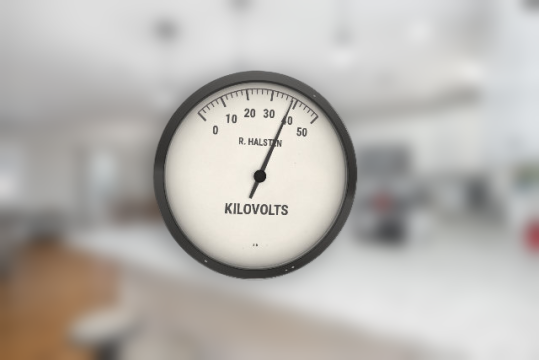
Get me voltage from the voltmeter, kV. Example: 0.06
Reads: 38
